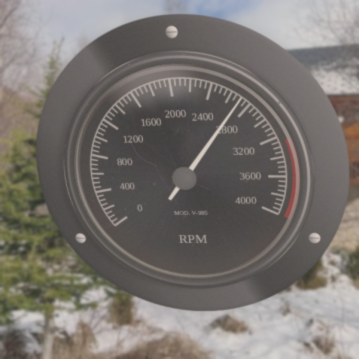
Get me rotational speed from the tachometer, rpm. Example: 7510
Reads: 2700
